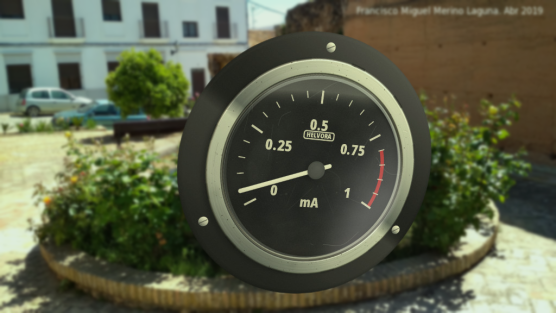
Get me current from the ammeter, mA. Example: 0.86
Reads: 0.05
